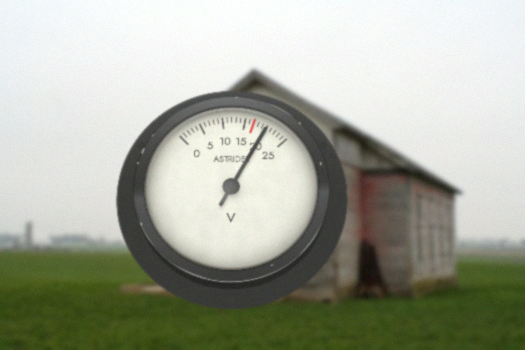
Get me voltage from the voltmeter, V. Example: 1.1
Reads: 20
